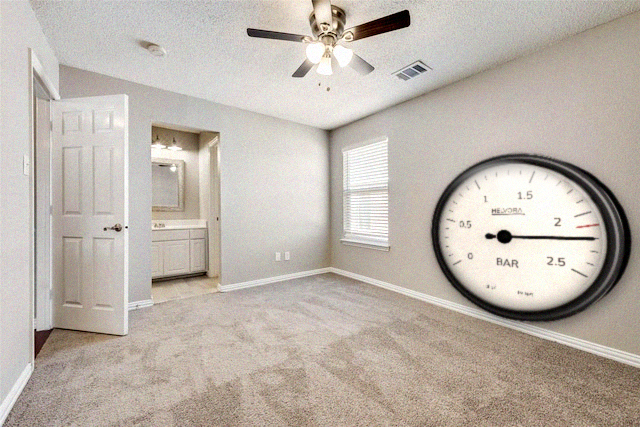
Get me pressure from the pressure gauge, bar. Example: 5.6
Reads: 2.2
